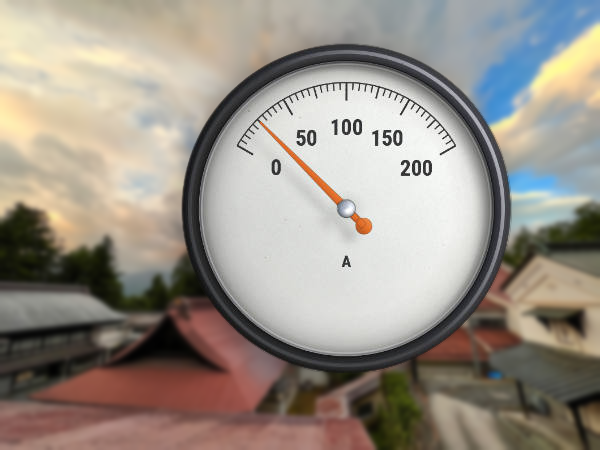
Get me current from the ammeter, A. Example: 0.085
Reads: 25
